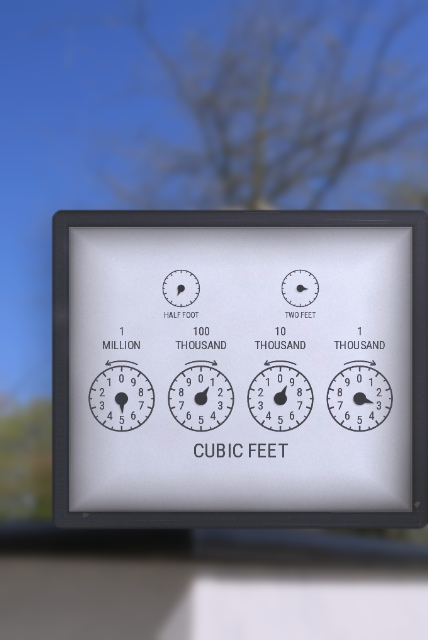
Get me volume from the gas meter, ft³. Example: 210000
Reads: 509300
